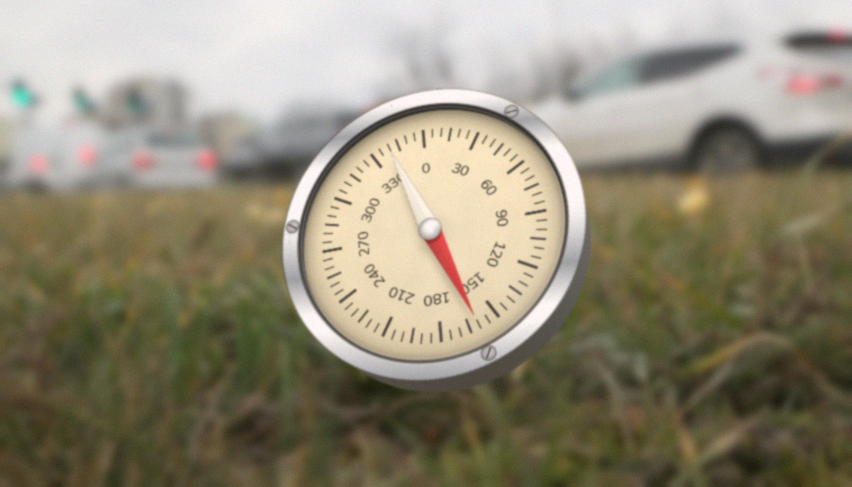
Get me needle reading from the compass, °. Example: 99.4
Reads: 160
